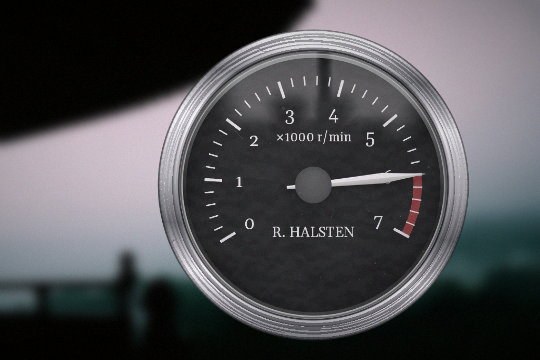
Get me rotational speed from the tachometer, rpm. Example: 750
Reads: 6000
